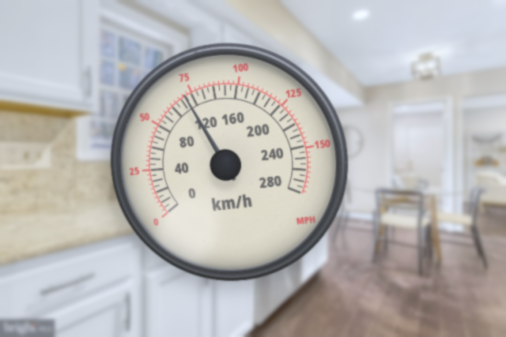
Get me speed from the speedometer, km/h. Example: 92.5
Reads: 115
